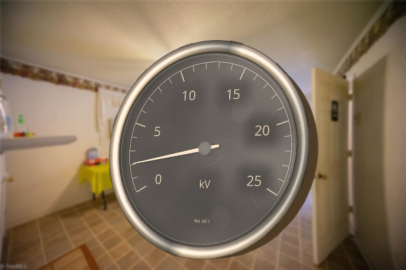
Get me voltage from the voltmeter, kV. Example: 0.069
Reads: 2
